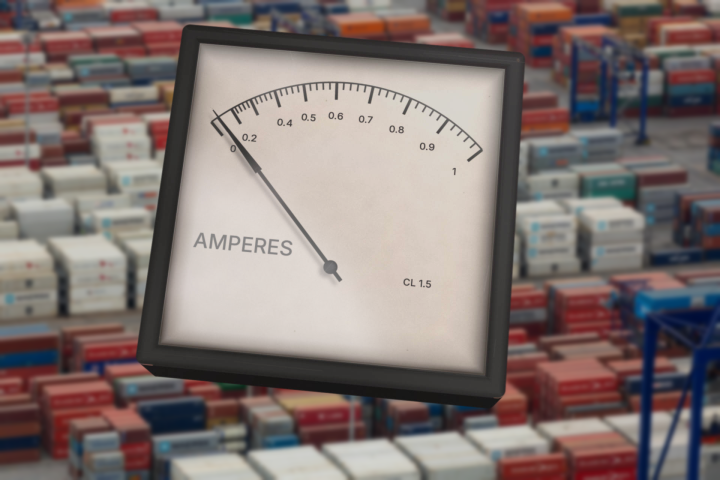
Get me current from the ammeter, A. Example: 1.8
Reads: 0.1
